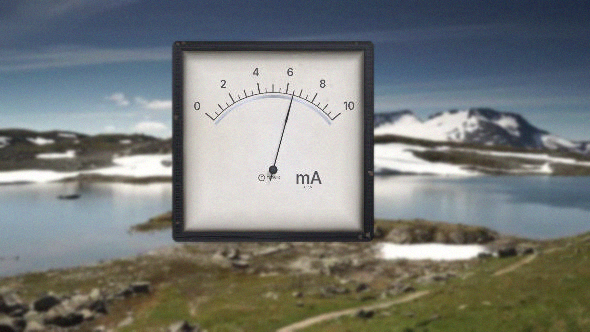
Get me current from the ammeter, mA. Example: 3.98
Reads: 6.5
